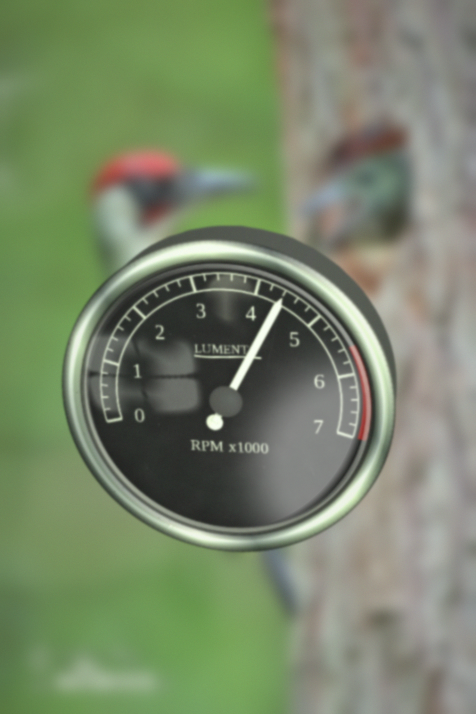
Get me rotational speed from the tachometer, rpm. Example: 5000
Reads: 4400
